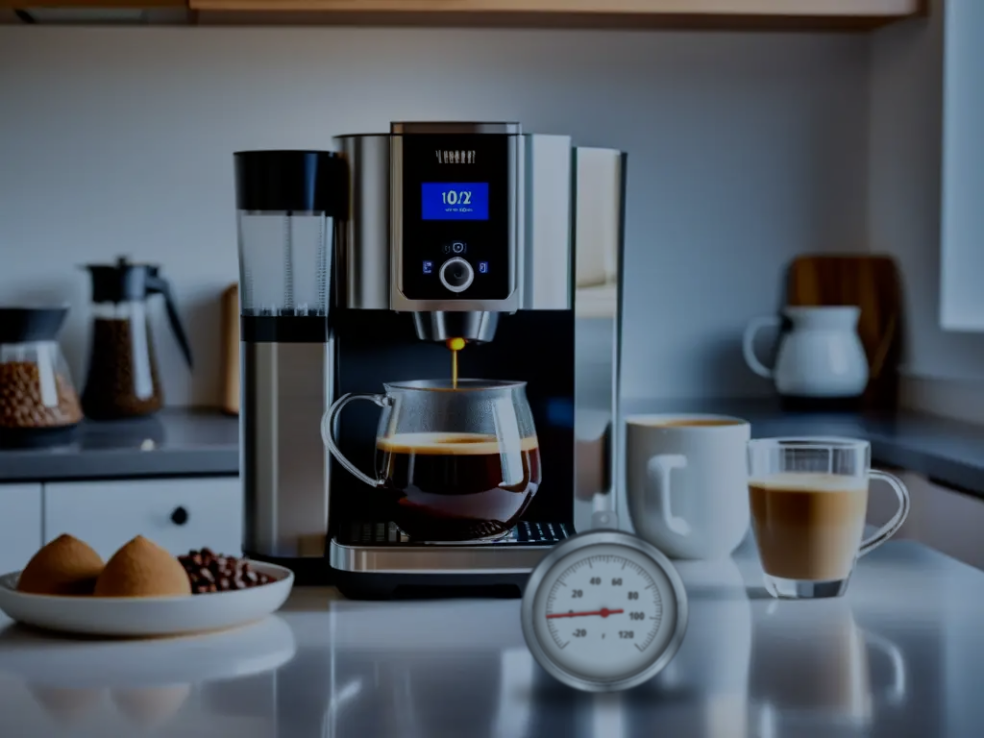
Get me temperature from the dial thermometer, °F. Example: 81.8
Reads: 0
